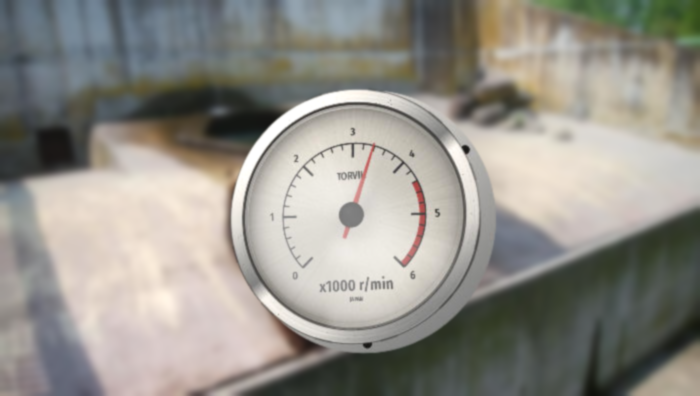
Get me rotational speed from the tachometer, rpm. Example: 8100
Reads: 3400
